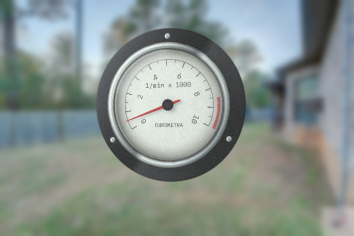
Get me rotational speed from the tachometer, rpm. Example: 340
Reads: 500
